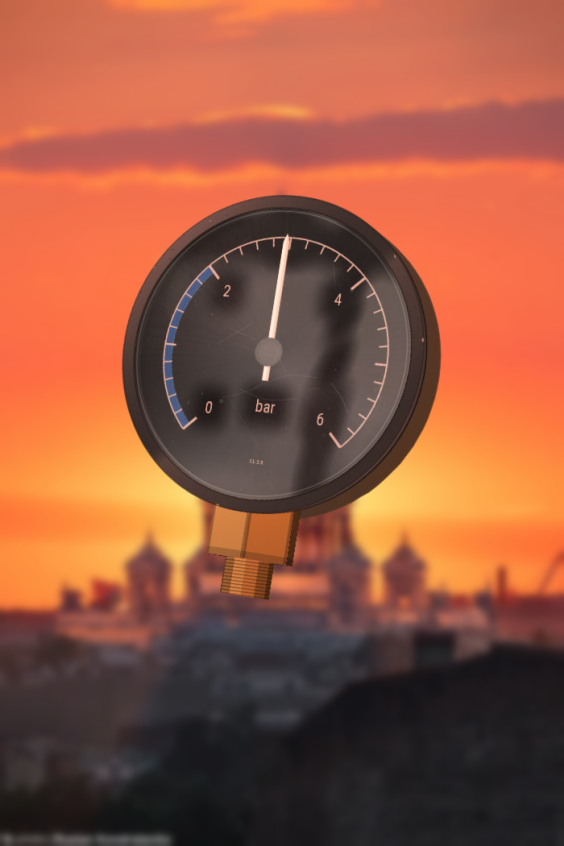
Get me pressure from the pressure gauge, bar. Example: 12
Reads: 3
